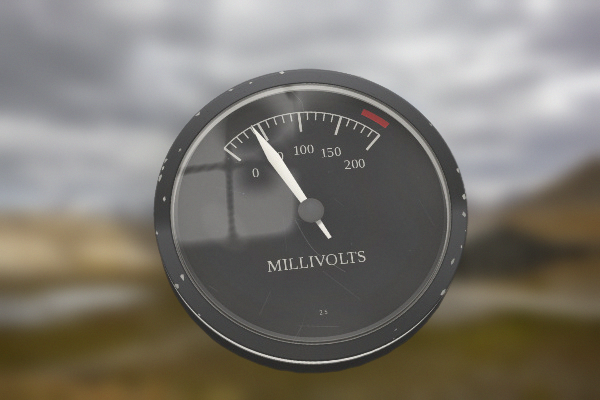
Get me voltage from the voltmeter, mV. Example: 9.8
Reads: 40
